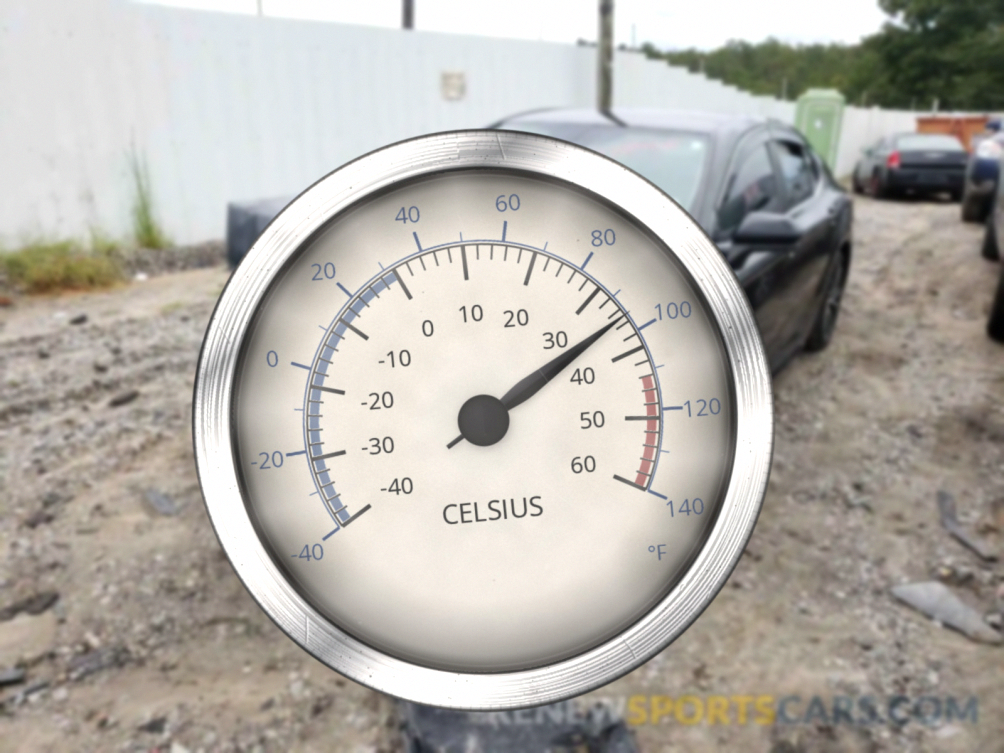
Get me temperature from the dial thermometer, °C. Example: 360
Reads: 35
